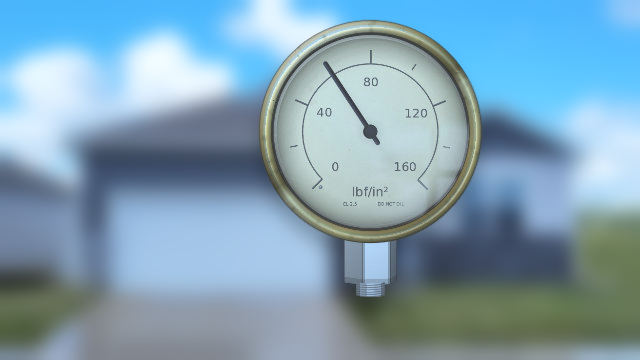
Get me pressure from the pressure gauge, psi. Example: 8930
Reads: 60
